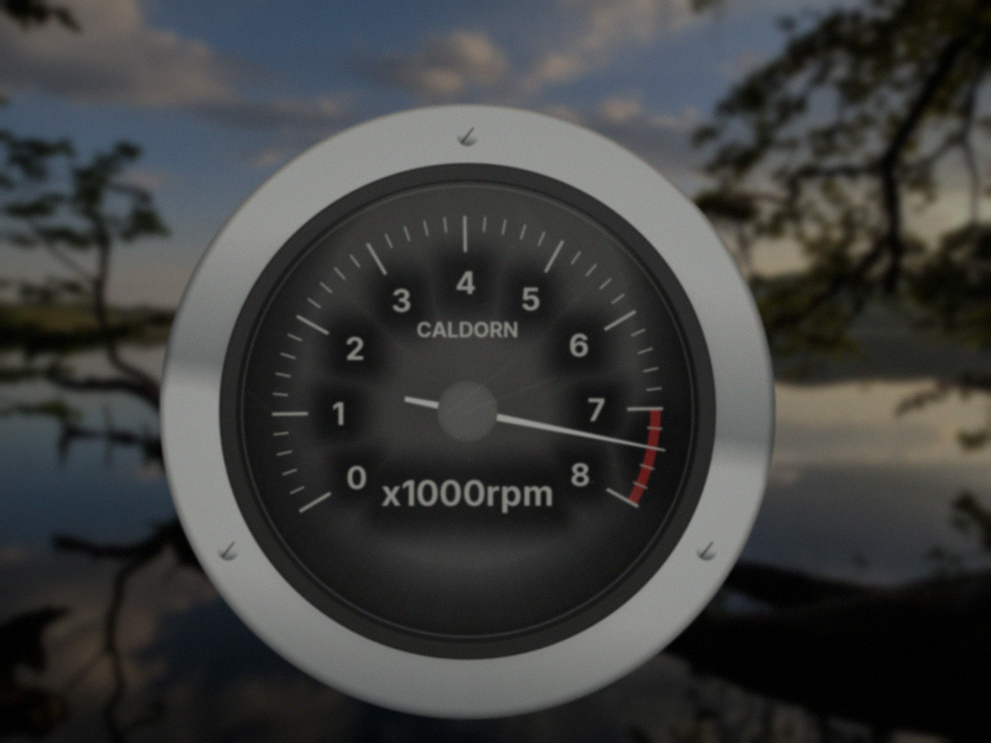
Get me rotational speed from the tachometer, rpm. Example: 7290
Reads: 7400
